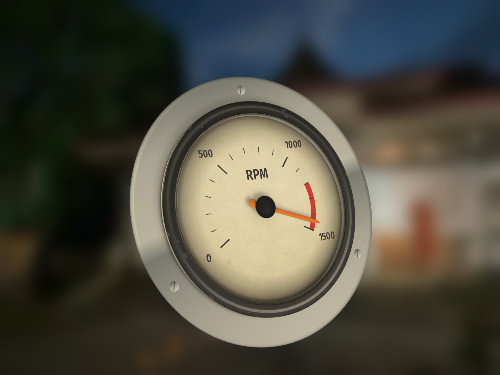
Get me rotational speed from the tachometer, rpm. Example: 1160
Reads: 1450
